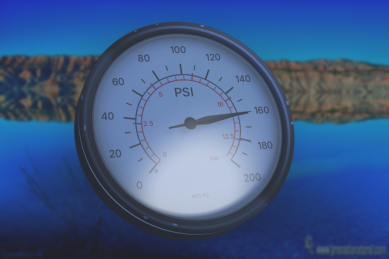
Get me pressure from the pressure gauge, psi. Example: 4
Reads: 160
